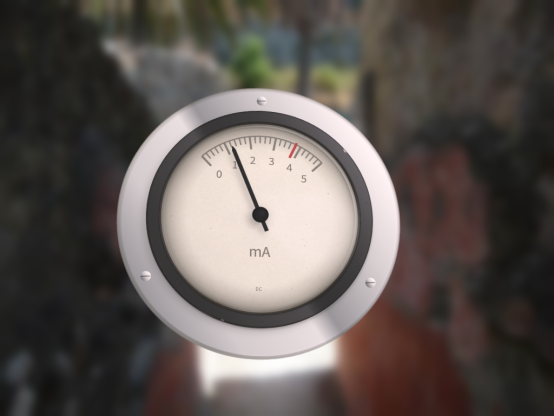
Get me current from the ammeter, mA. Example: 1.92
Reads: 1.2
